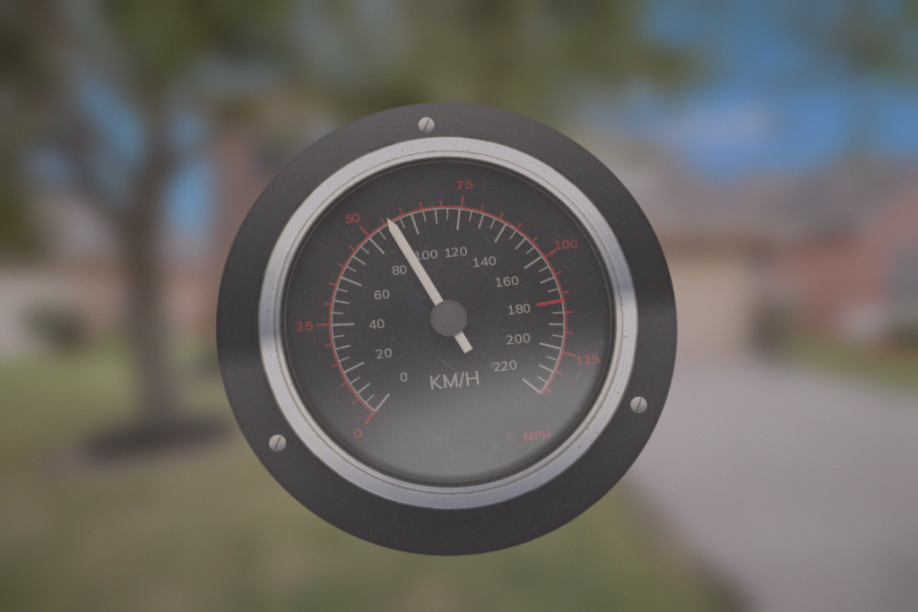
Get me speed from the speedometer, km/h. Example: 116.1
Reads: 90
